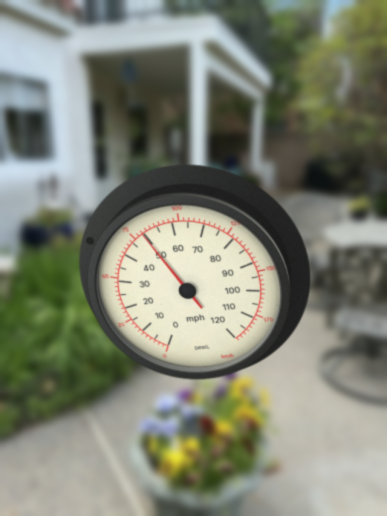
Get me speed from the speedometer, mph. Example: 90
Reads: 50
